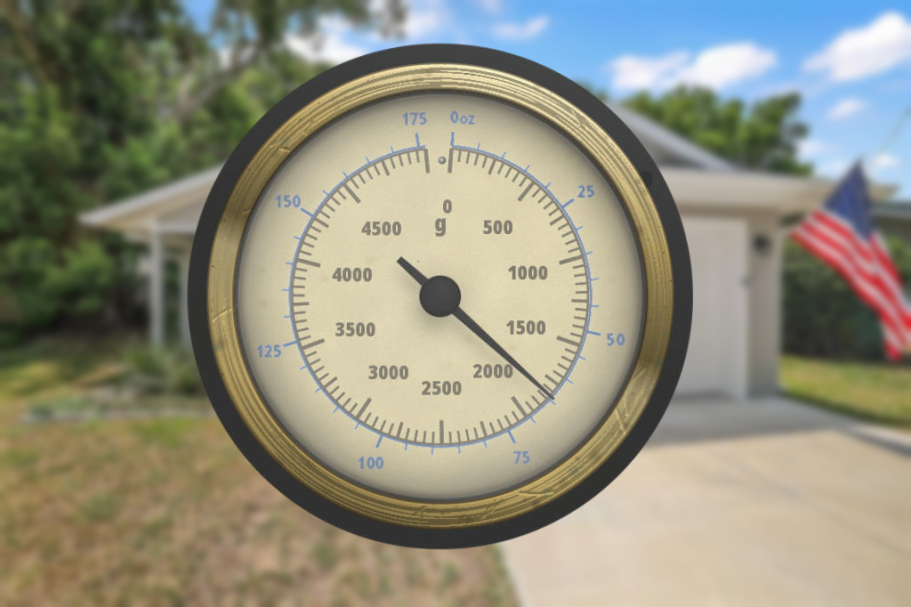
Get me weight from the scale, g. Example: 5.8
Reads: 1825
